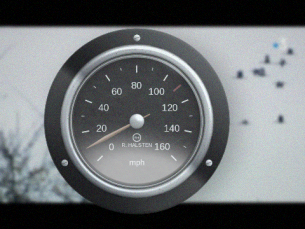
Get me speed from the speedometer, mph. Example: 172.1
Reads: 10
